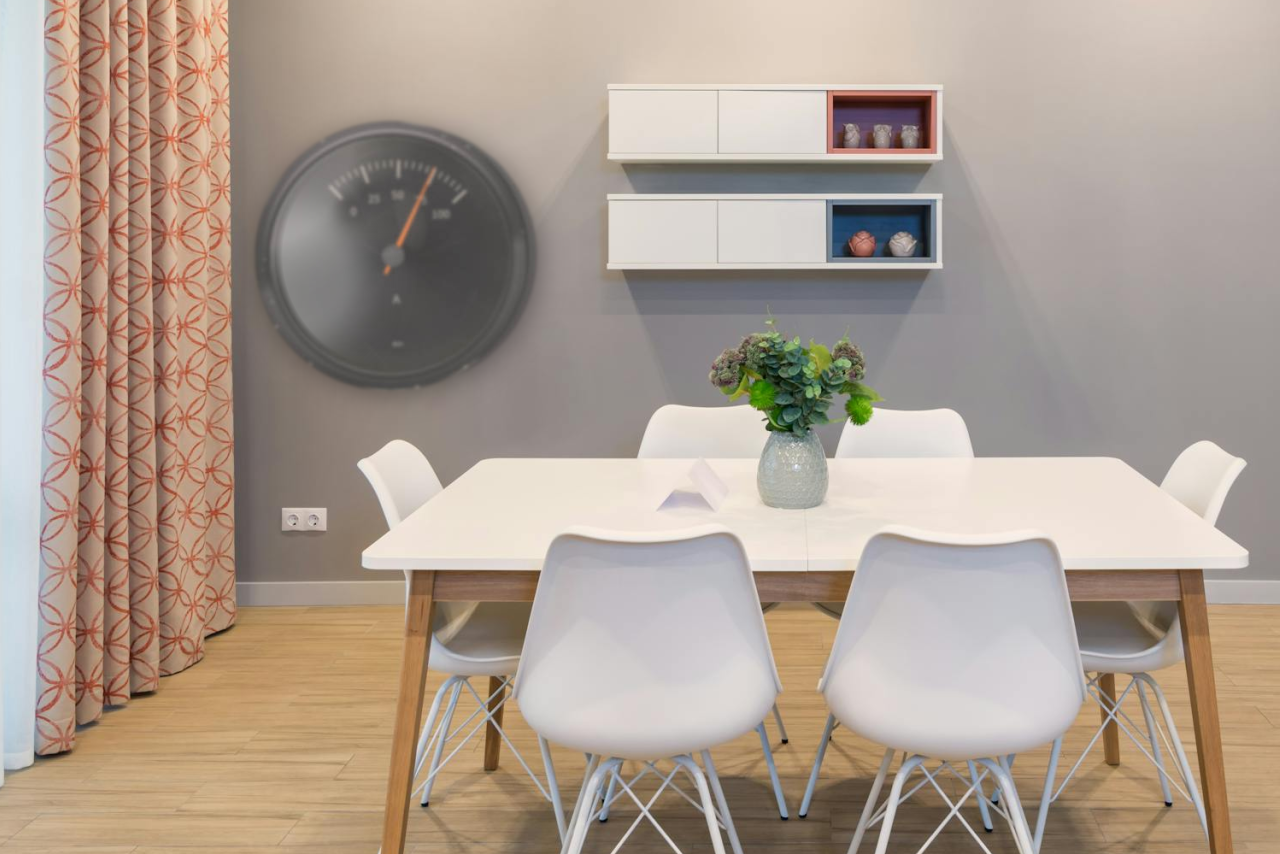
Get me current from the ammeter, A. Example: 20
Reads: 75
